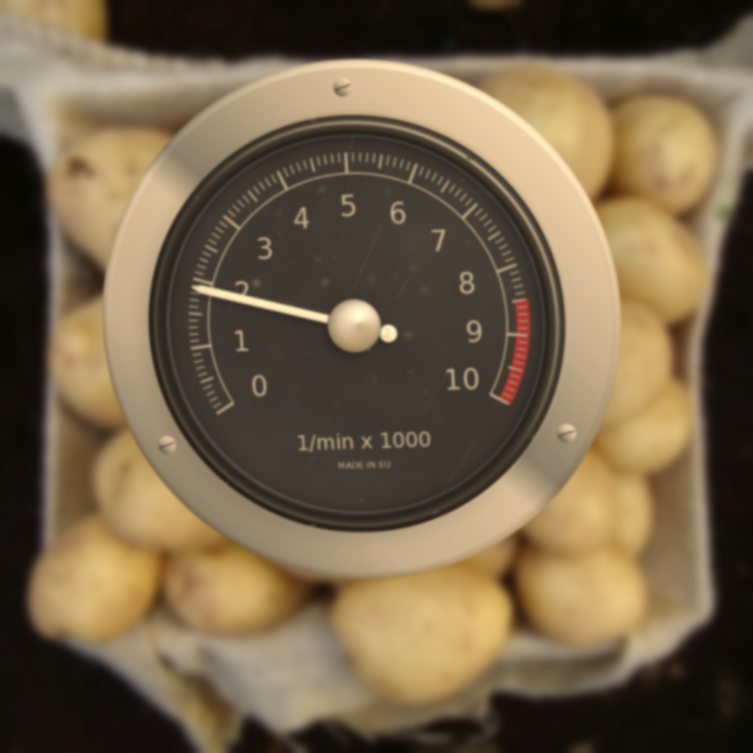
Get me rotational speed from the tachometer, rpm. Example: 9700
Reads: 1900
